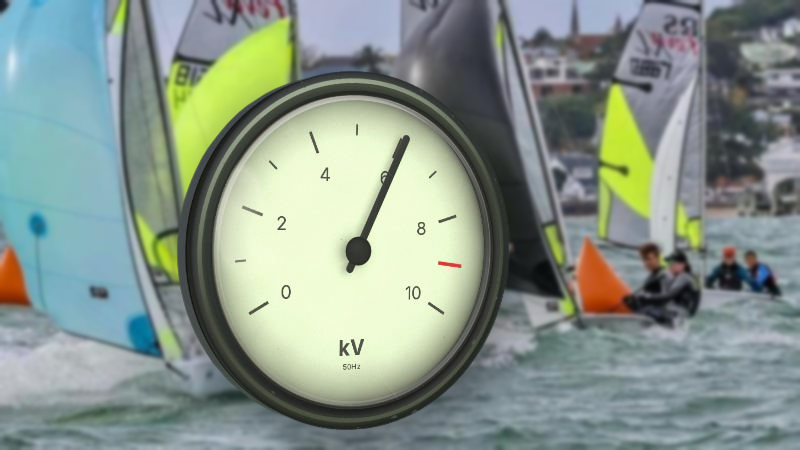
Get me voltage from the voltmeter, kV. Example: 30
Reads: 6
